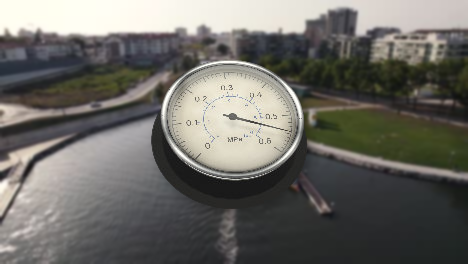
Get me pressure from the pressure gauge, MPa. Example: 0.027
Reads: 0.55
